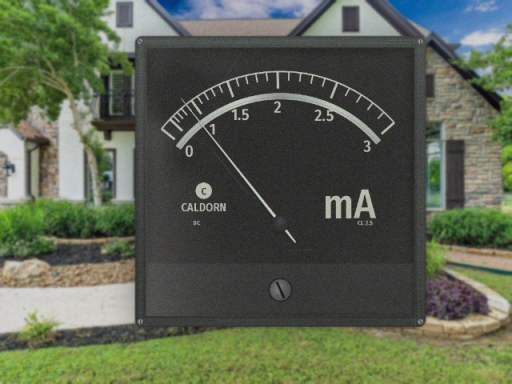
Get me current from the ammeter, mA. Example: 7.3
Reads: 0.9
